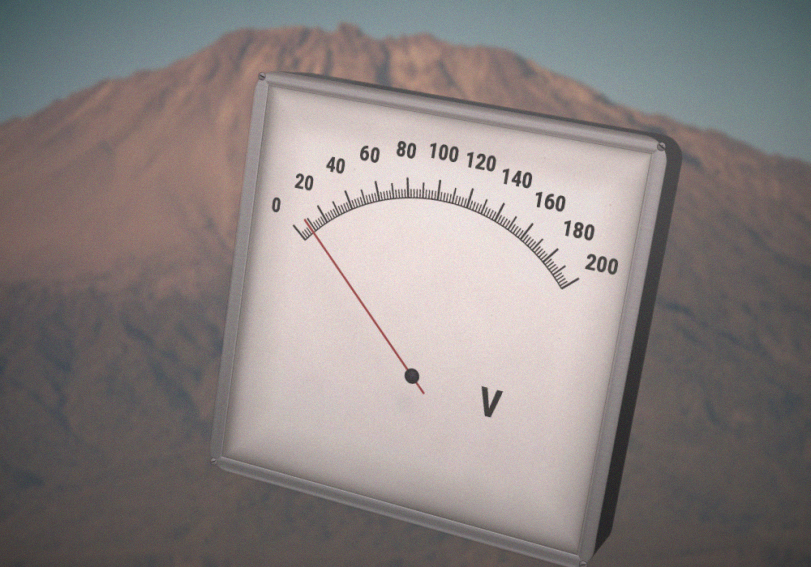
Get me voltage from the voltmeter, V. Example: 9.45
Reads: 10
